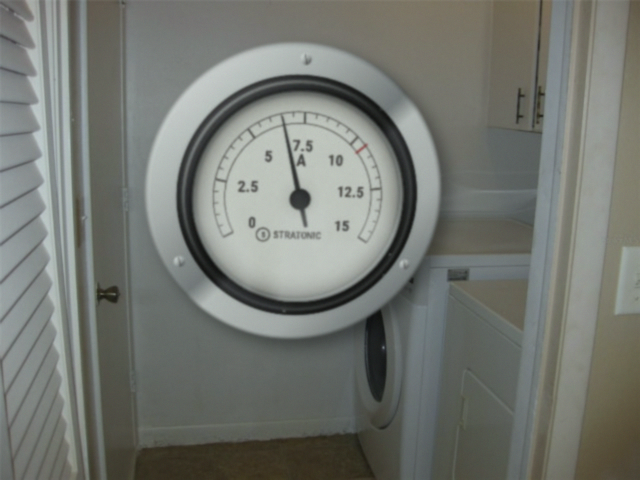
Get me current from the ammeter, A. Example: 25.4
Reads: 6.5
